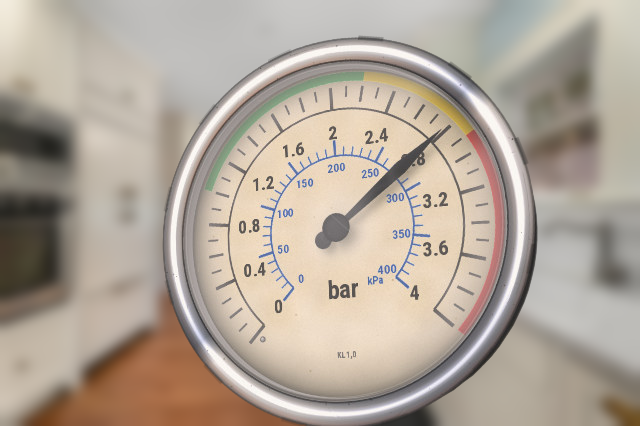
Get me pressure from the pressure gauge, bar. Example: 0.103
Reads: 2.8
